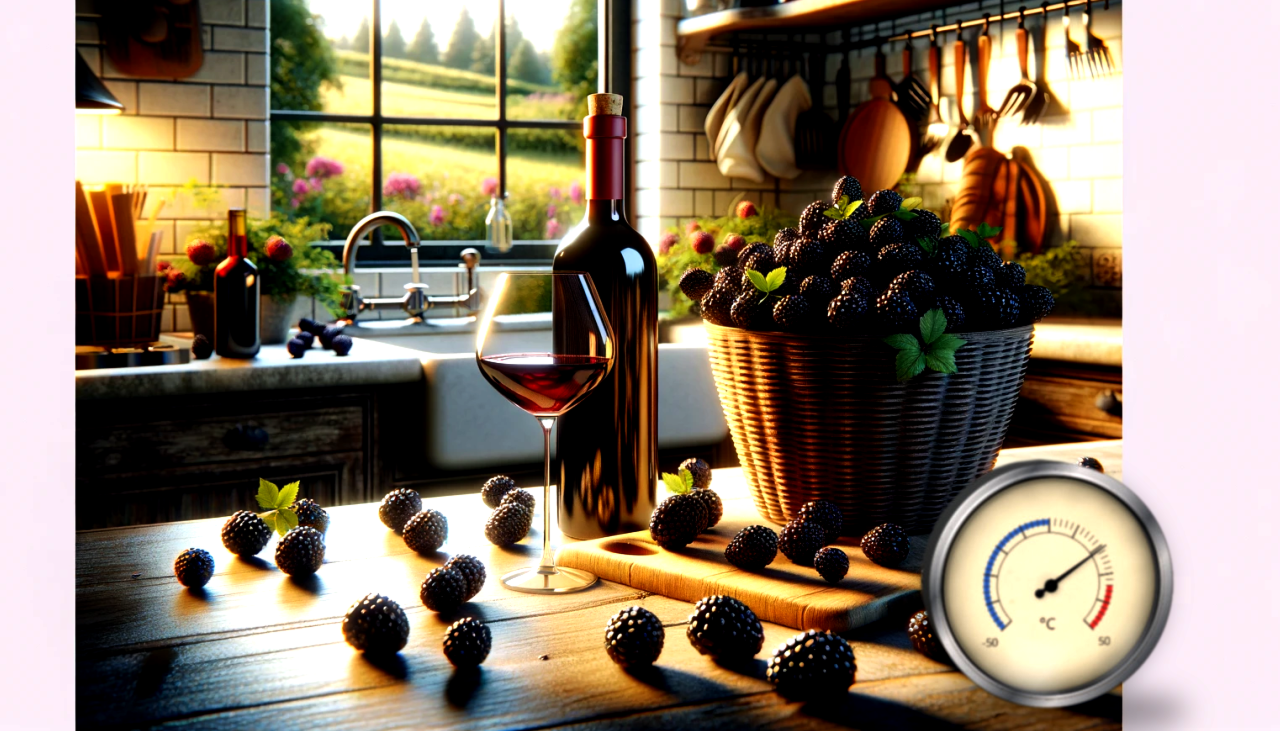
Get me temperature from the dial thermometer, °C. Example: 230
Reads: 20
